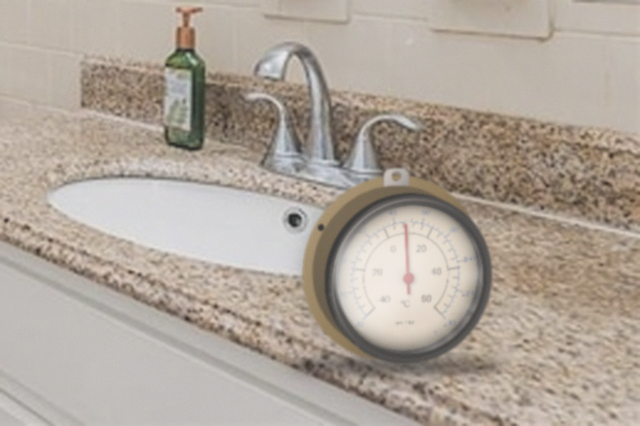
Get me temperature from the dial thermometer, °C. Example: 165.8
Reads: 8
